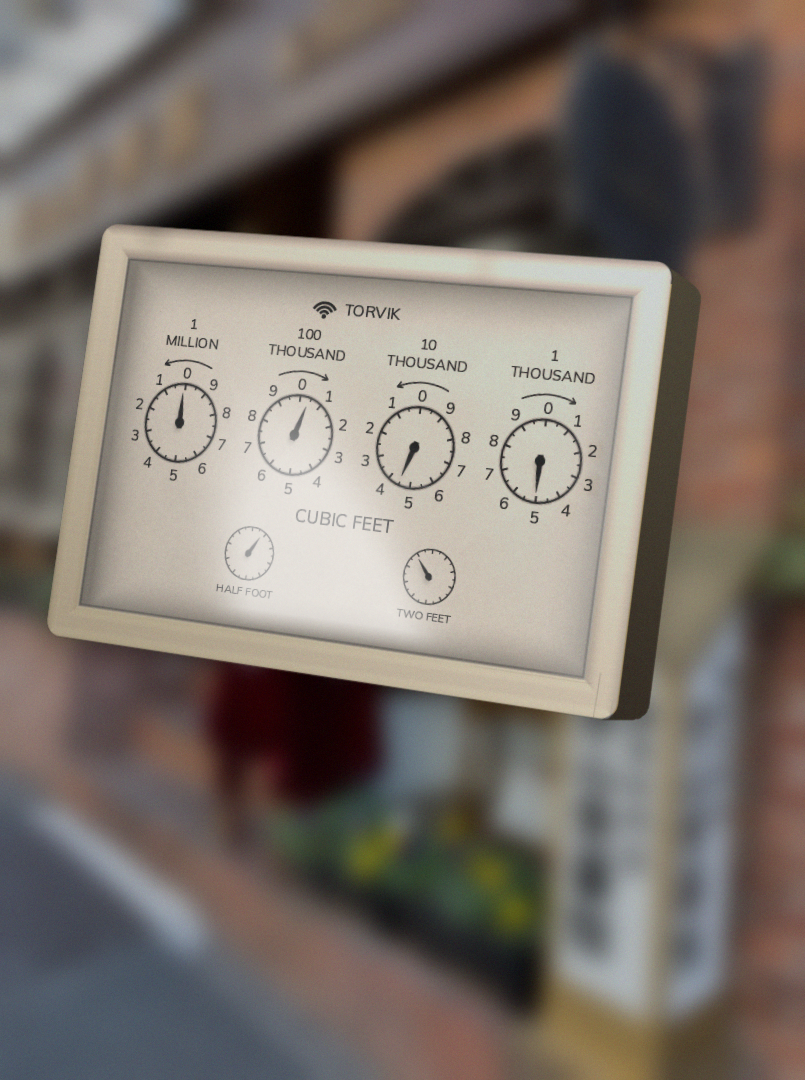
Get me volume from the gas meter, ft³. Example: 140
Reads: 4500
